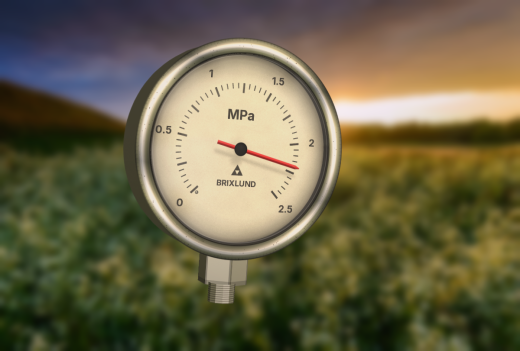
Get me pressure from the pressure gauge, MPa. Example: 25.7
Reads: 2.2
